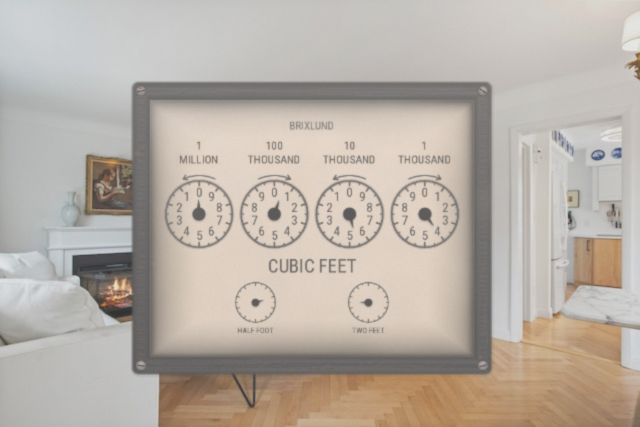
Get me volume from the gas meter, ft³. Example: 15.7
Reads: 5400
